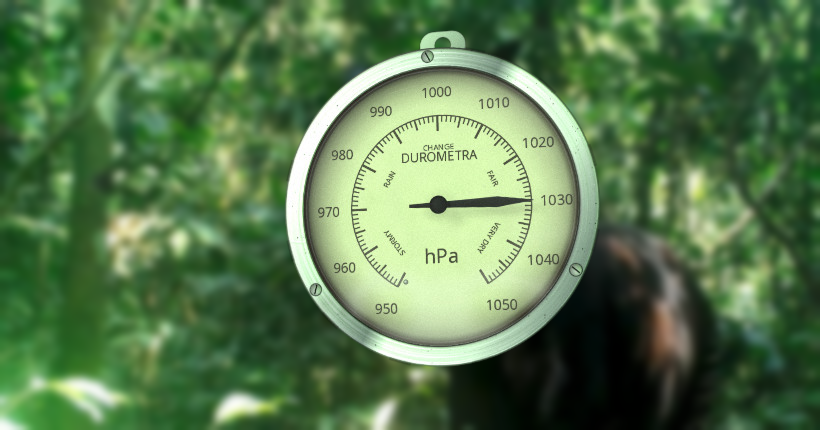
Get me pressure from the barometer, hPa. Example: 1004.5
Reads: 1030
